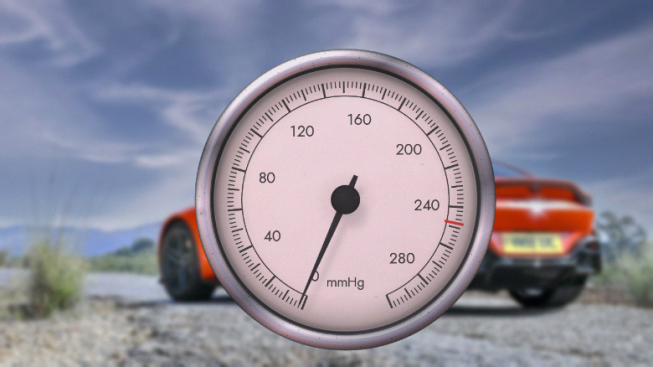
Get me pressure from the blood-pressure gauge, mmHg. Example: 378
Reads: 2
